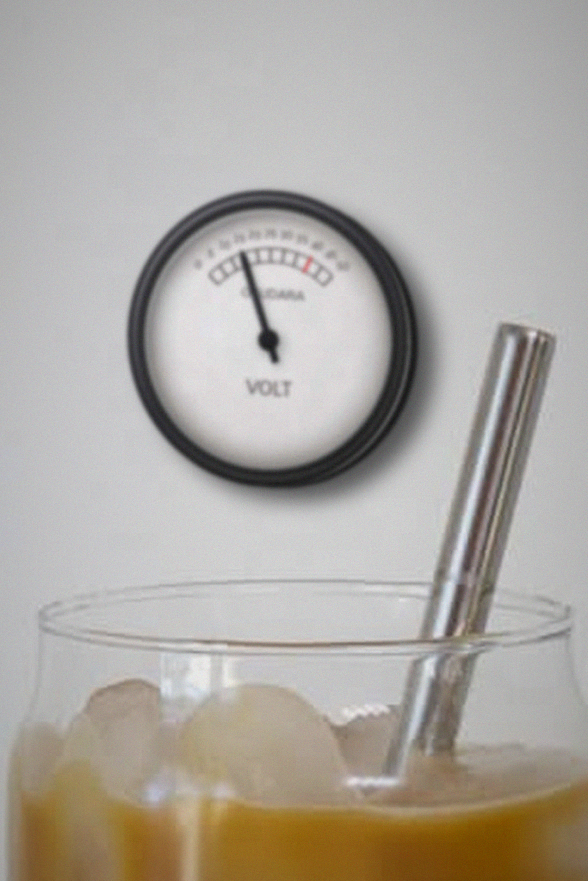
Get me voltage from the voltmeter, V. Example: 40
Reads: 15
